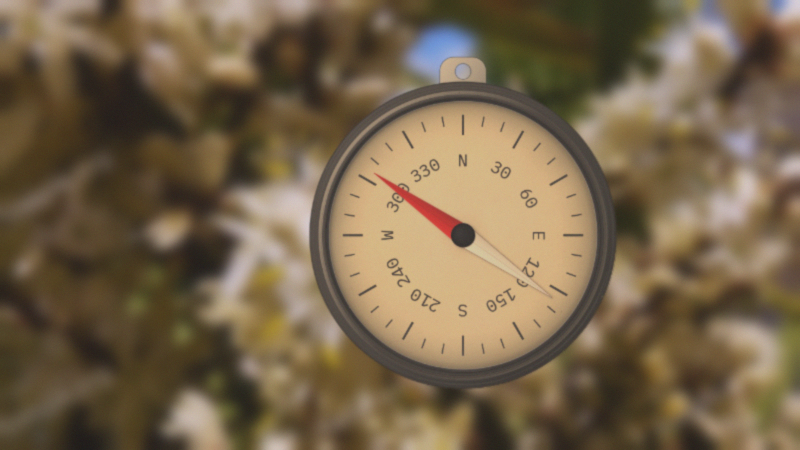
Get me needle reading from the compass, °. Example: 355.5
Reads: 305
